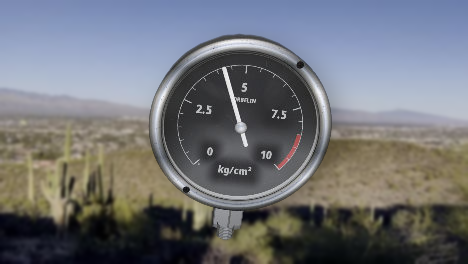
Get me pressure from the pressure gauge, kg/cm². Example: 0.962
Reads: 4.25
